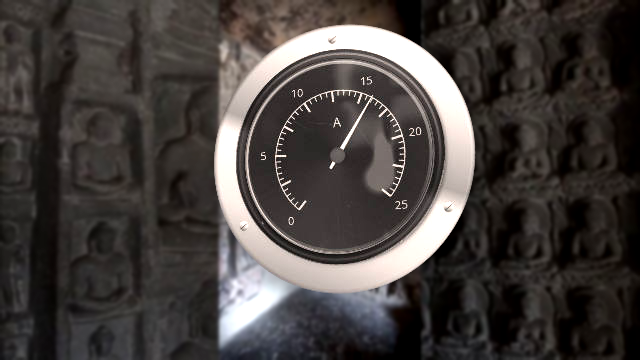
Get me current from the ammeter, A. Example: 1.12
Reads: 16
